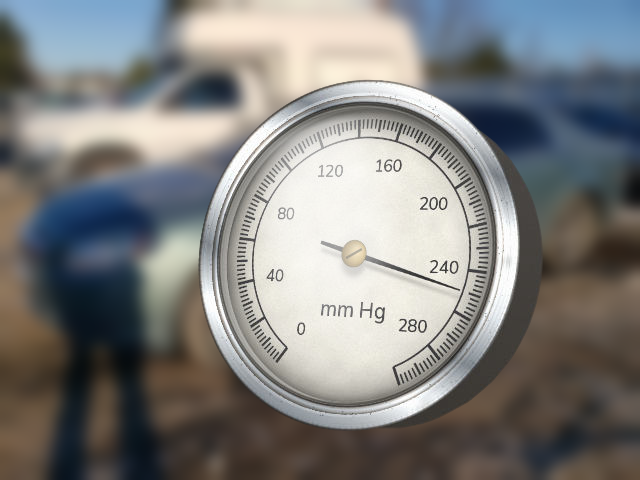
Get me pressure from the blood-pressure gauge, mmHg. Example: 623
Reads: 250
